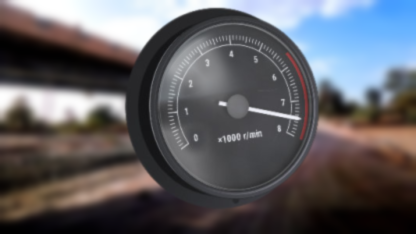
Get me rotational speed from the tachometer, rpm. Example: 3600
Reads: 7500
